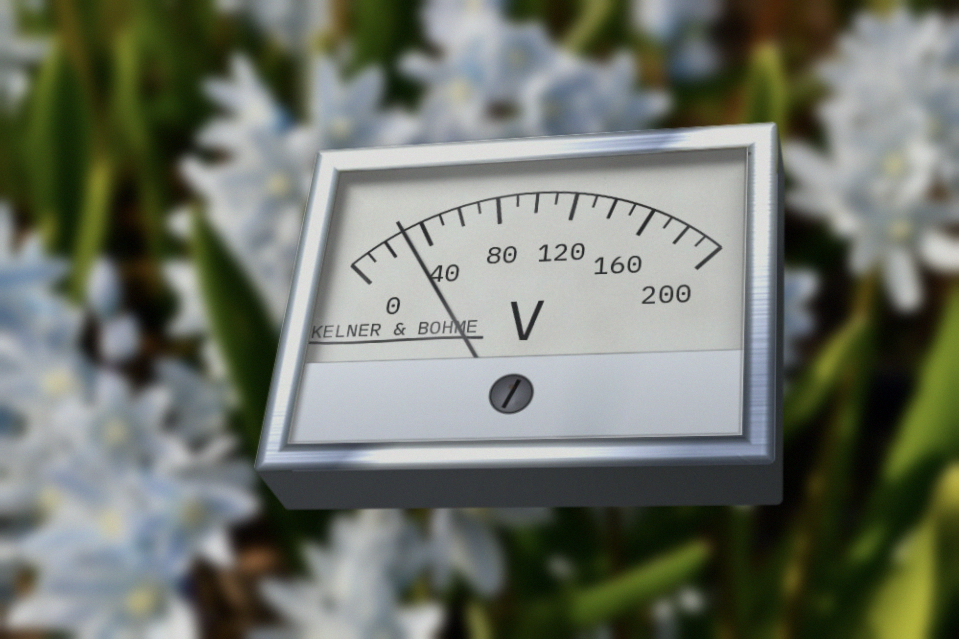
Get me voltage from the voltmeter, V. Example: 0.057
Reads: 30
